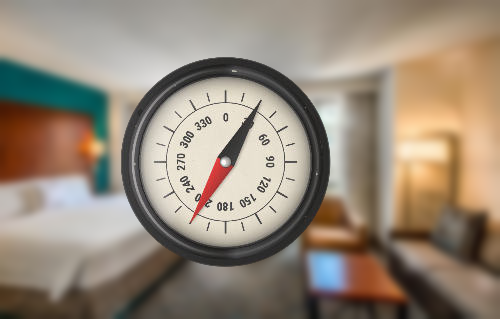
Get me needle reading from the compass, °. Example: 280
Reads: 210
